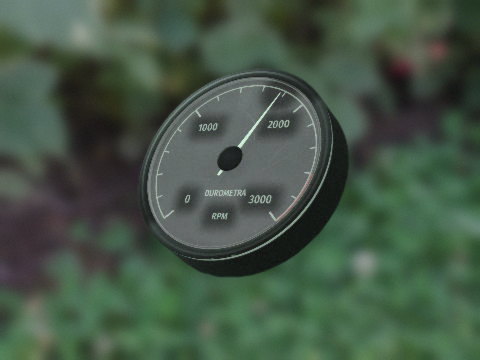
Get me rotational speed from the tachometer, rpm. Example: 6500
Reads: 1800
